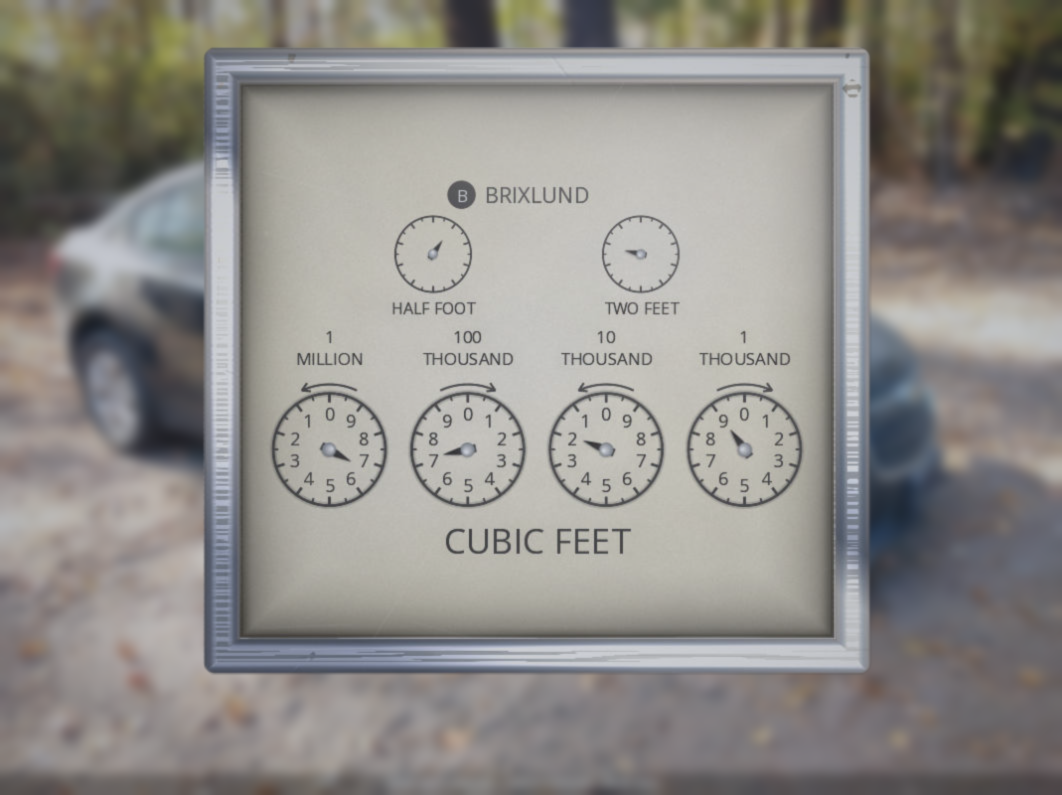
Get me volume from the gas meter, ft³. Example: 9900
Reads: 671900
